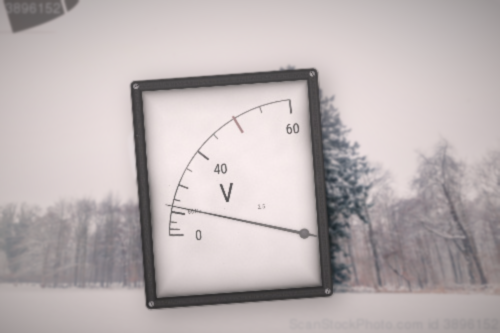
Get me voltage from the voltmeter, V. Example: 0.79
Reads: 22.5
